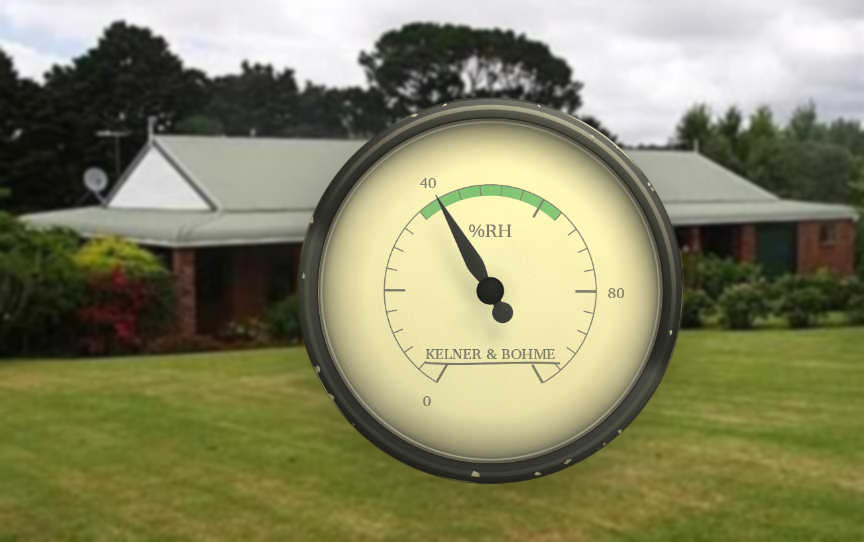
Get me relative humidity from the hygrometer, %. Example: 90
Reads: 40
